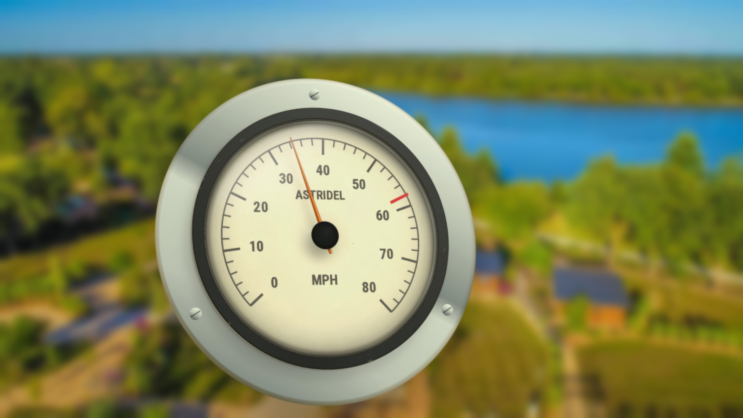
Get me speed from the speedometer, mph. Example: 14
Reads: 34
